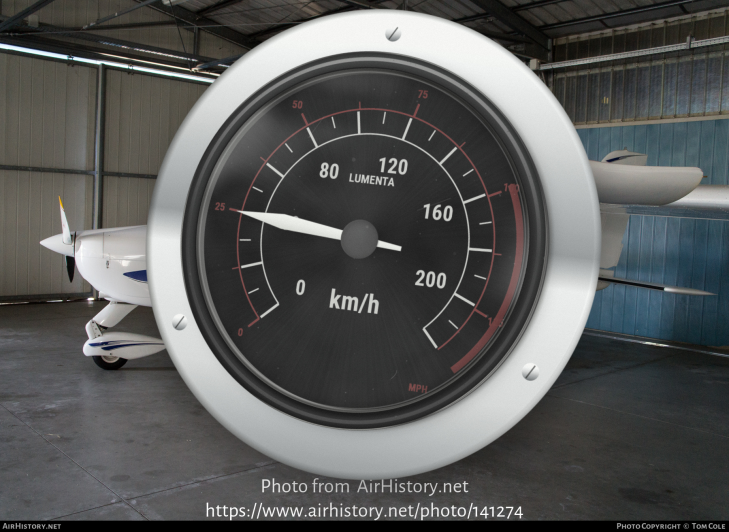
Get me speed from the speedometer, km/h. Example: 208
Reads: 40
